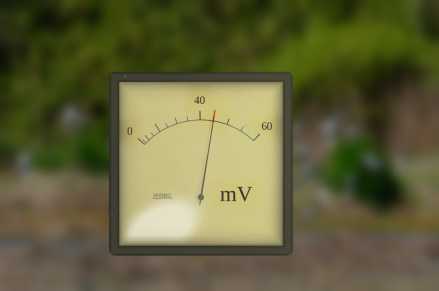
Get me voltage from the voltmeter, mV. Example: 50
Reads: 45
